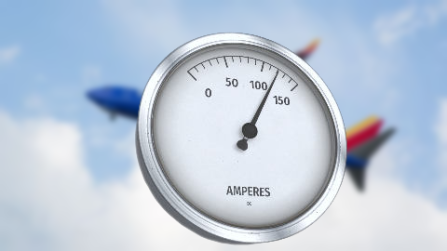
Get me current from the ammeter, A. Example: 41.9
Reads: 120
